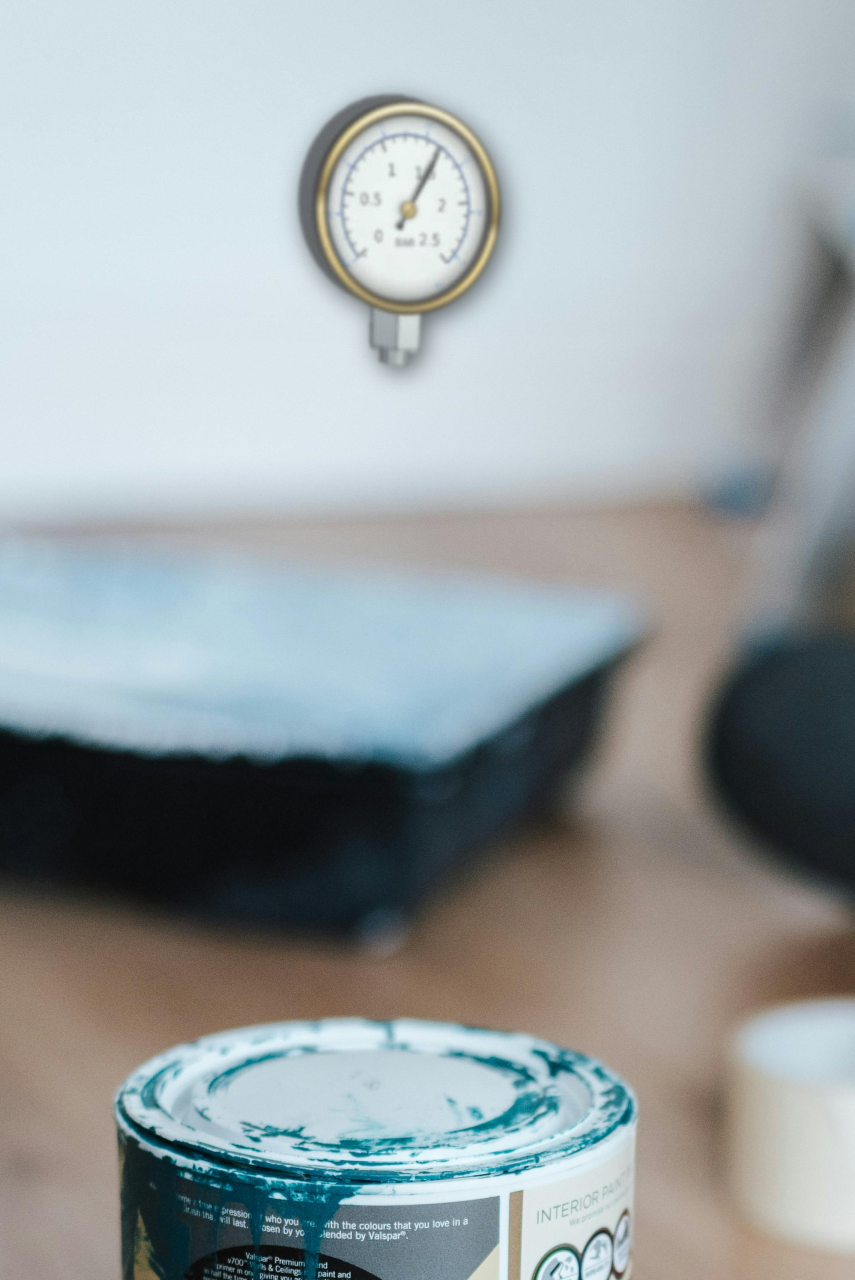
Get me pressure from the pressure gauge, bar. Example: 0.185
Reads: 1.5
